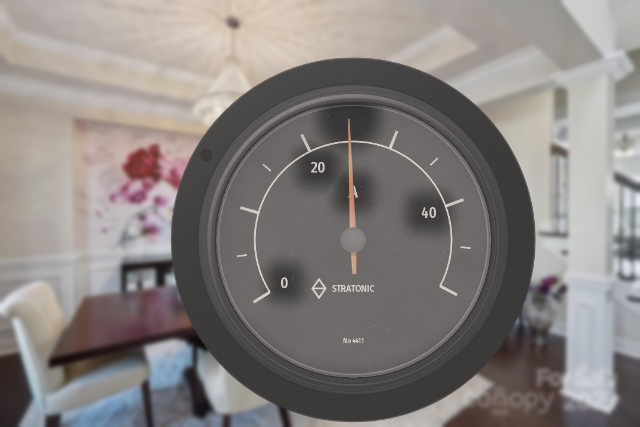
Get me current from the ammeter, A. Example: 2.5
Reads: 25
